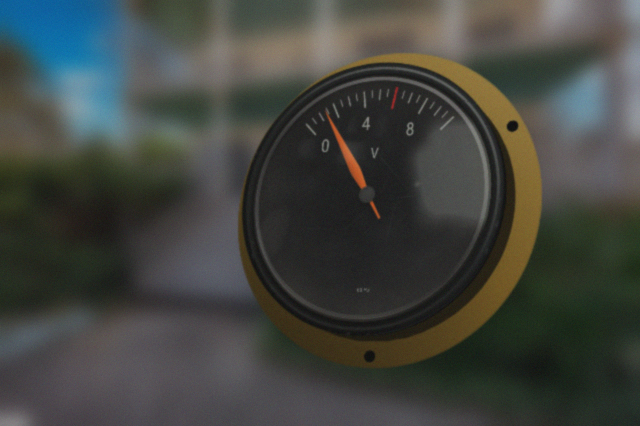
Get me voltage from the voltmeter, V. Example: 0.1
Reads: 1.5
